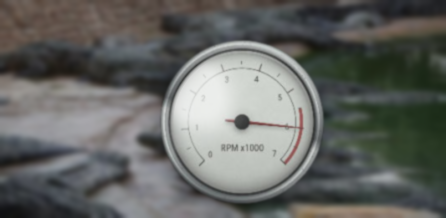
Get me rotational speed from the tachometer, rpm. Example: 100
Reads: 6000
